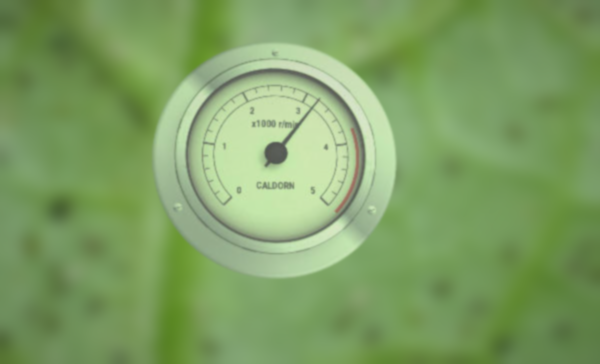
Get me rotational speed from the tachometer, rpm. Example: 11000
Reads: 3200
